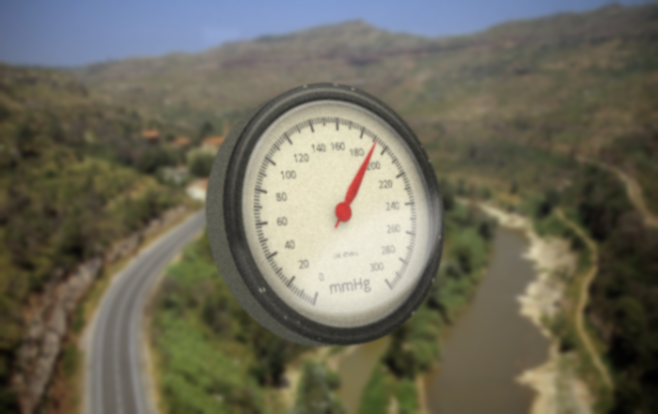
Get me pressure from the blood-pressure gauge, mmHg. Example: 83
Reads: 190
